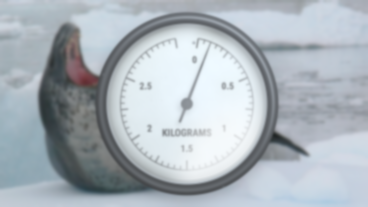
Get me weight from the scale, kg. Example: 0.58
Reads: 0.1
